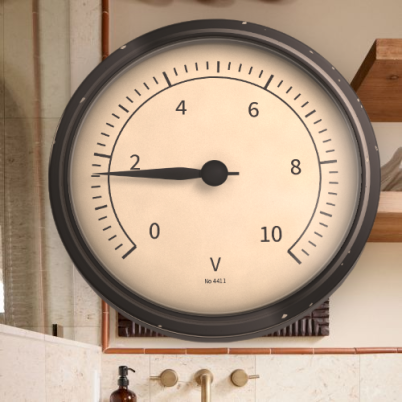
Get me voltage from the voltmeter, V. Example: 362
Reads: 1.6
